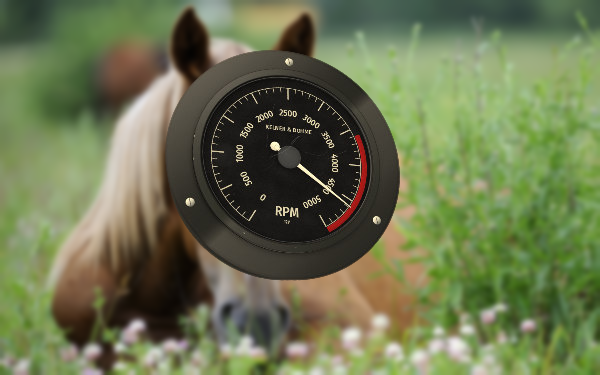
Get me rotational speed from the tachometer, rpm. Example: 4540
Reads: 4600
